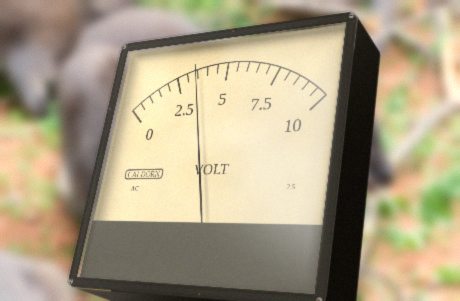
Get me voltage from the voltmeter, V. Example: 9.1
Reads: 3.5
